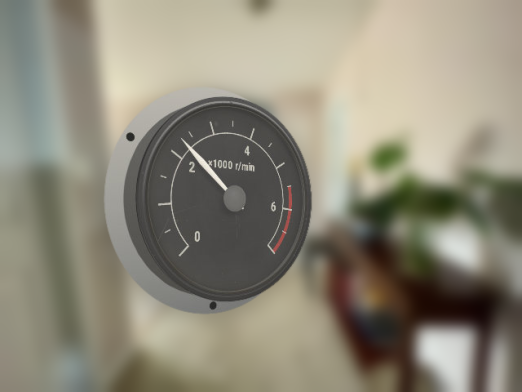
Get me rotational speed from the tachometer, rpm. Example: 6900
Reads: 2250
